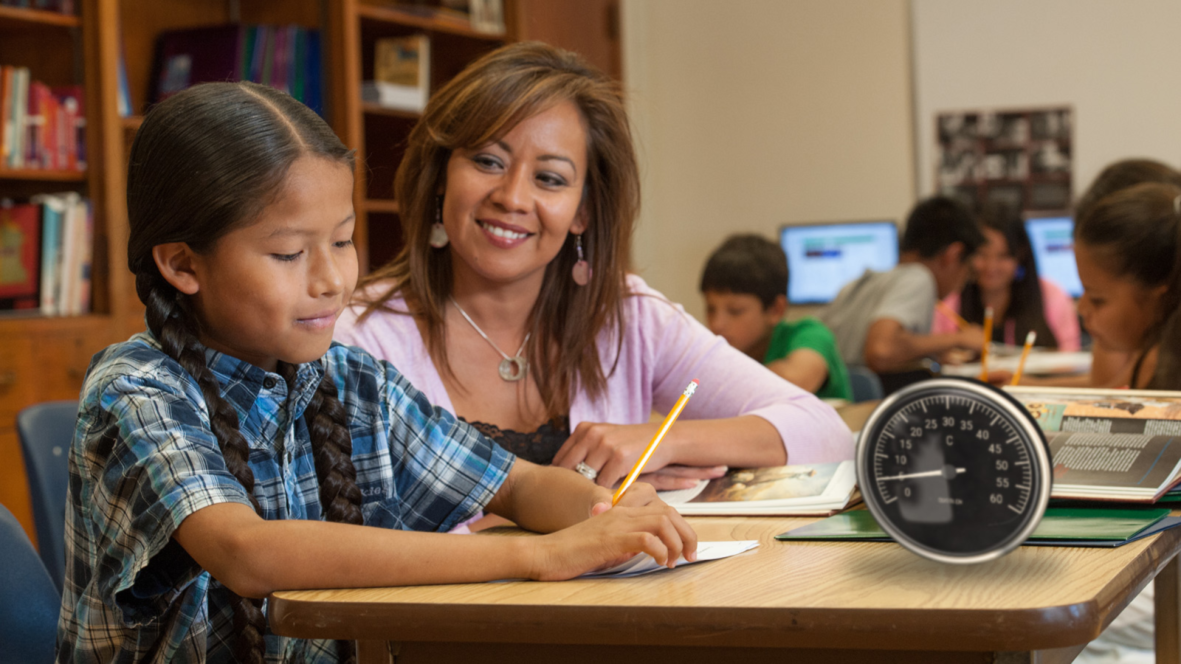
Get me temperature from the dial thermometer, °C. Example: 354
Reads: 5
